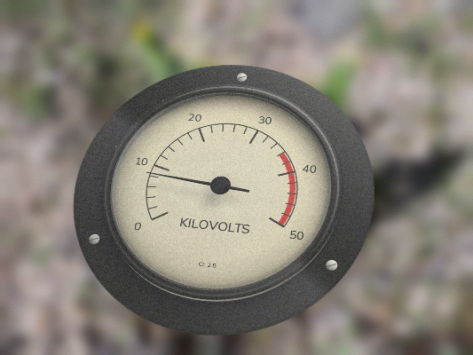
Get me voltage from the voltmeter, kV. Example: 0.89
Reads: 8
